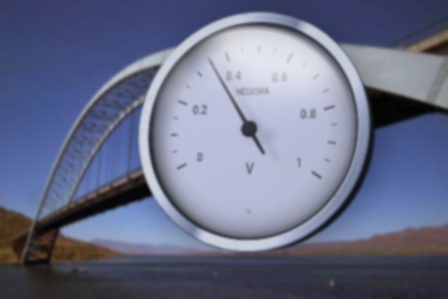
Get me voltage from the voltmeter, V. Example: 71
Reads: 0.35
